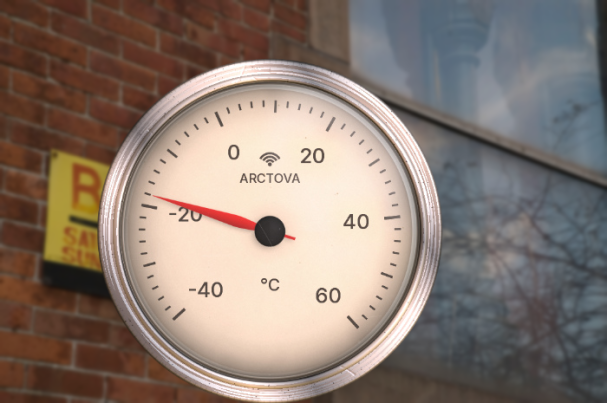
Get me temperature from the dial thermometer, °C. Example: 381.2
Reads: -18
